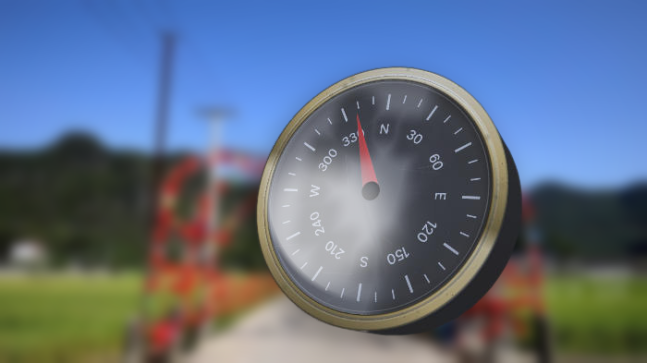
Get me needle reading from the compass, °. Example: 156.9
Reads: 340
